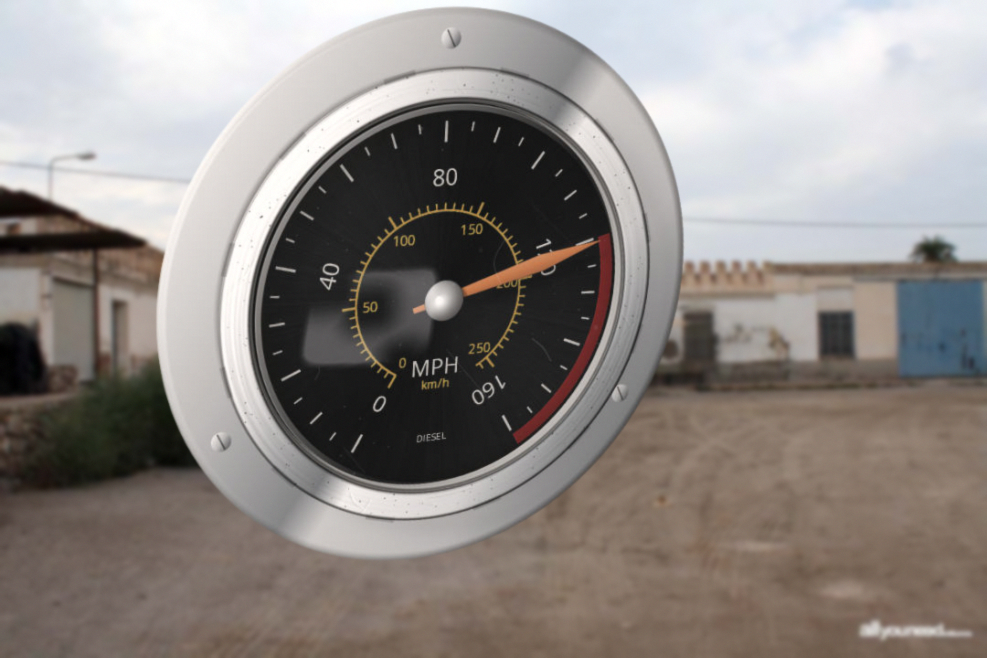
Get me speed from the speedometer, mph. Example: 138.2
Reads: 120
